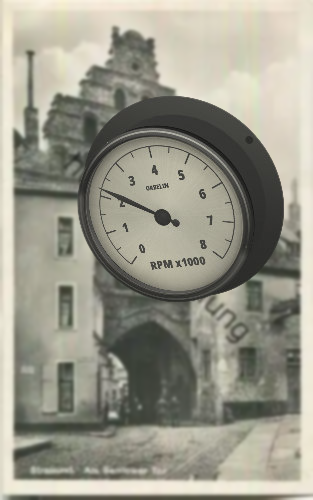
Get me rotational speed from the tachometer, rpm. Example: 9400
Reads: 2250
